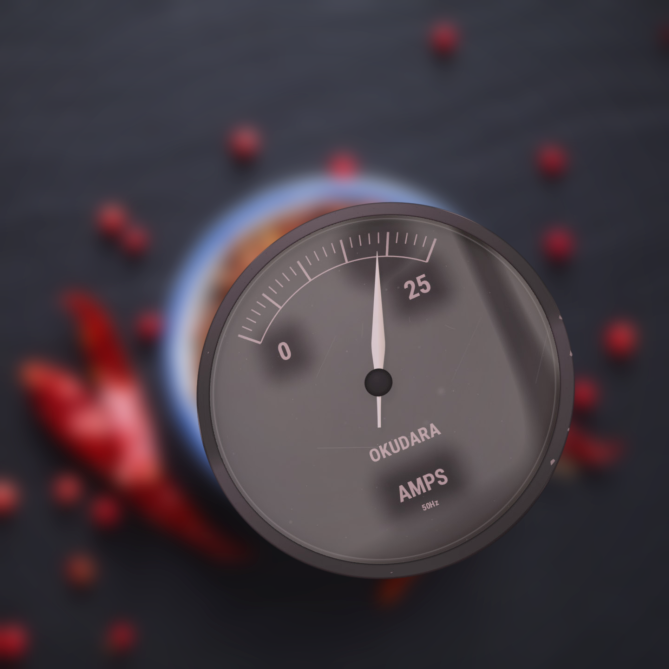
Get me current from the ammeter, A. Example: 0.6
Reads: 19
